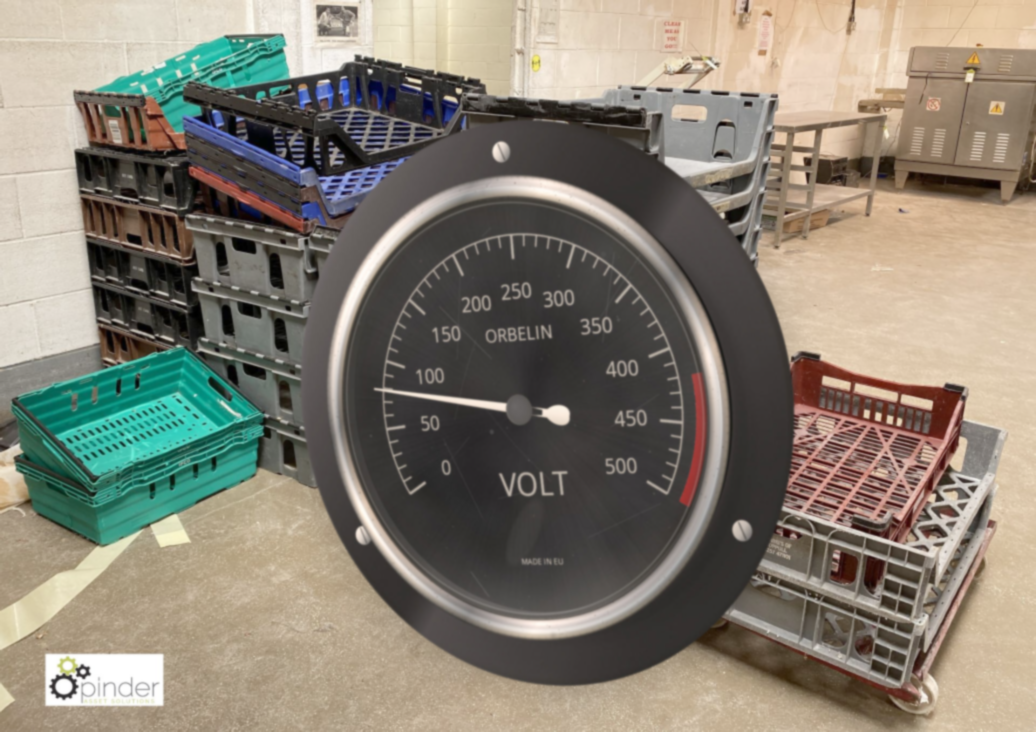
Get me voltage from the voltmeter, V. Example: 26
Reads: 80
